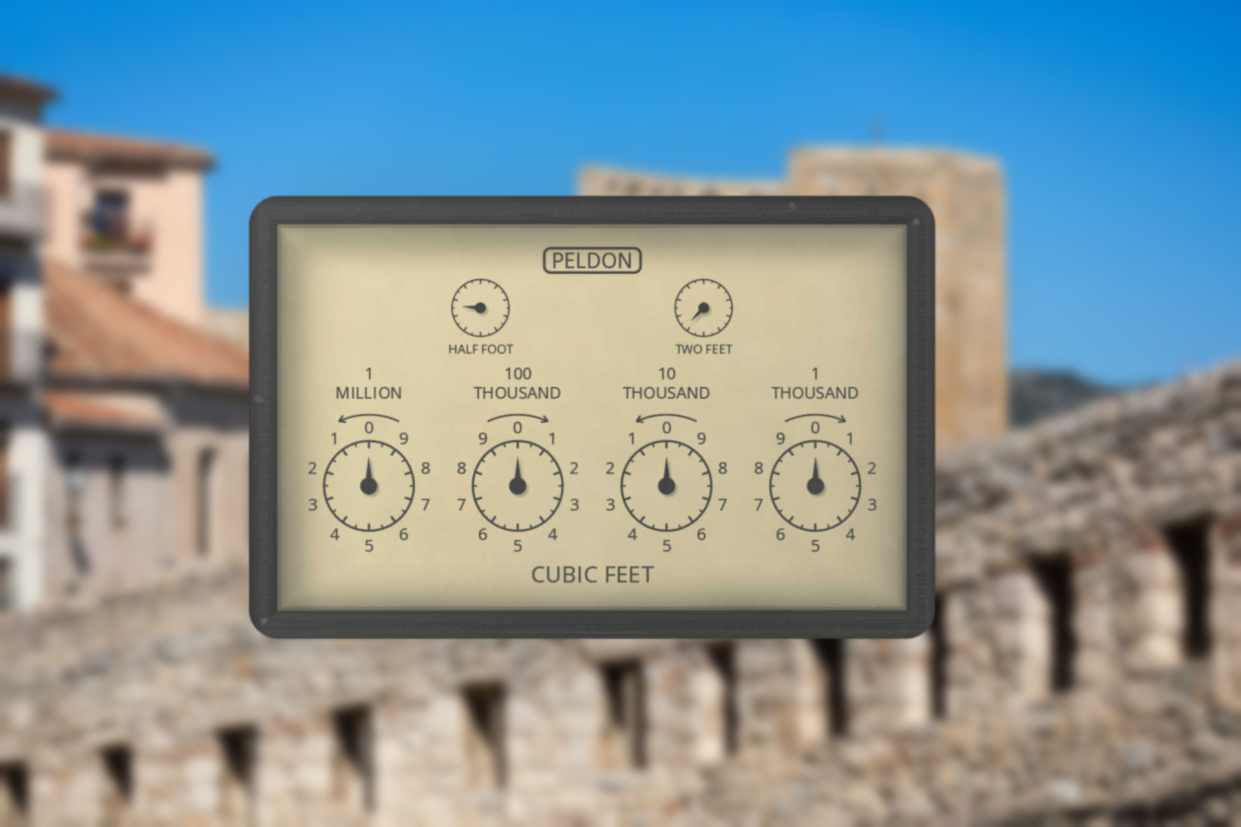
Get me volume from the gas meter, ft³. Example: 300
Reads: 0
